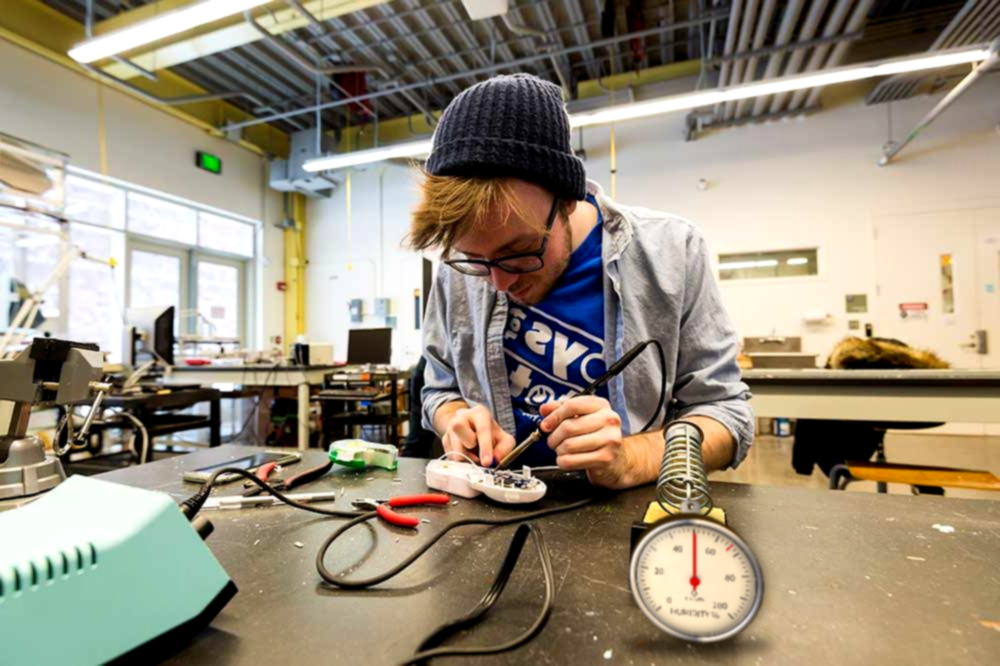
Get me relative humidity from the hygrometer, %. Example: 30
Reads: 50
